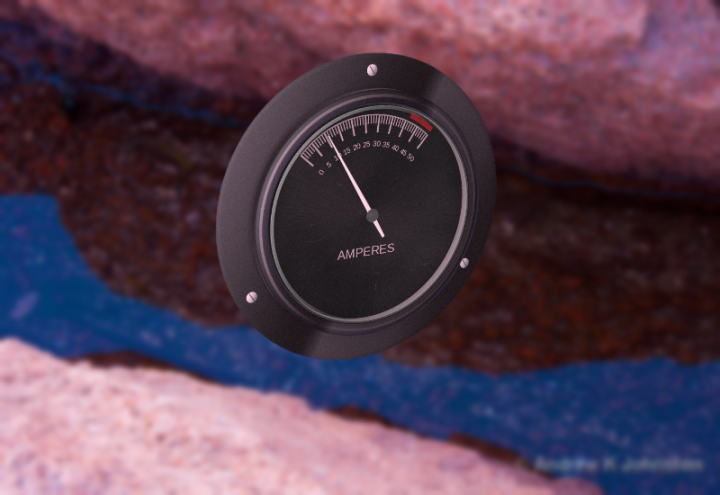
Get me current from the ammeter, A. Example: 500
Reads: 10
